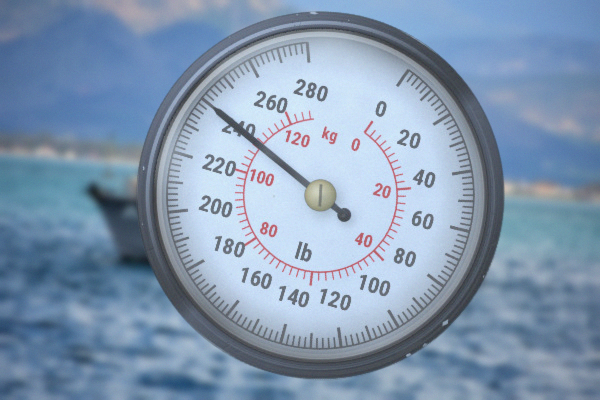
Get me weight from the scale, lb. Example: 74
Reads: 240
